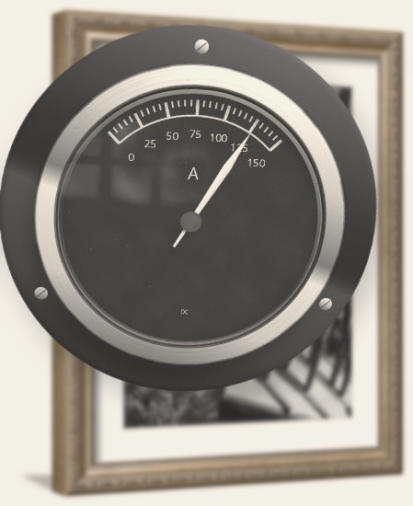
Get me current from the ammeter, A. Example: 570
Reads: 125
